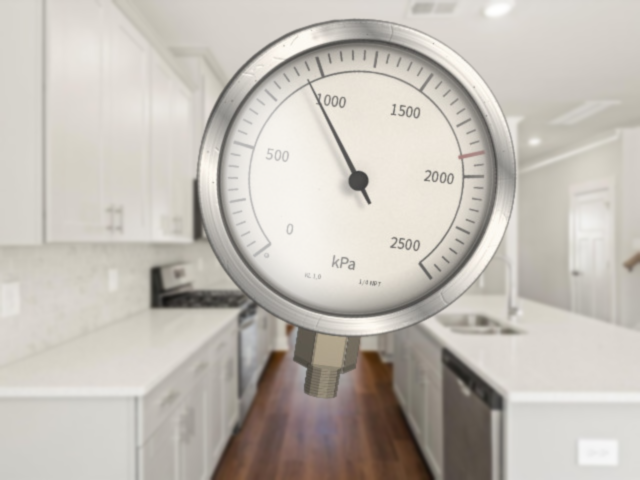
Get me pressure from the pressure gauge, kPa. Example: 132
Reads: 925
